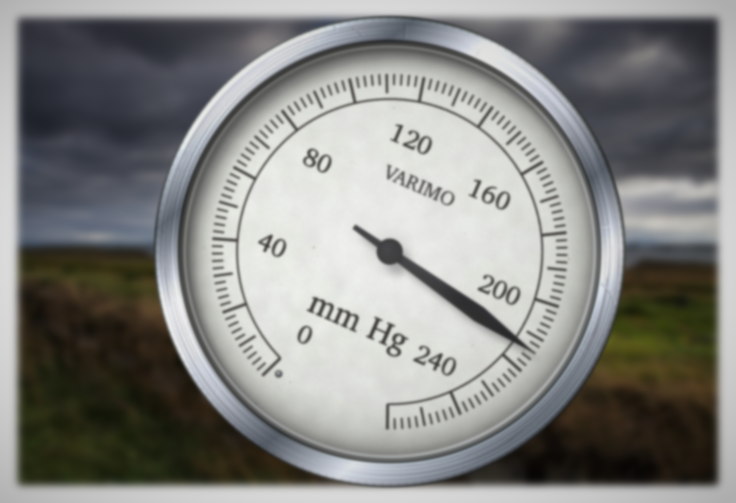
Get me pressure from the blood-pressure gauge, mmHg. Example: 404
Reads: 214
